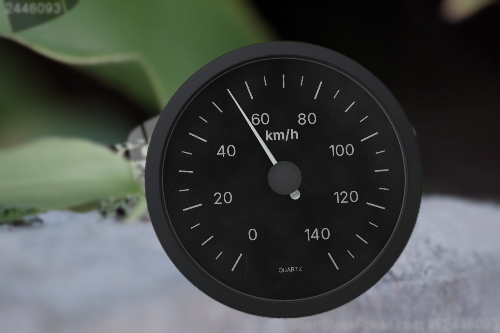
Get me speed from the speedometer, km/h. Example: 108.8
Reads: 55
